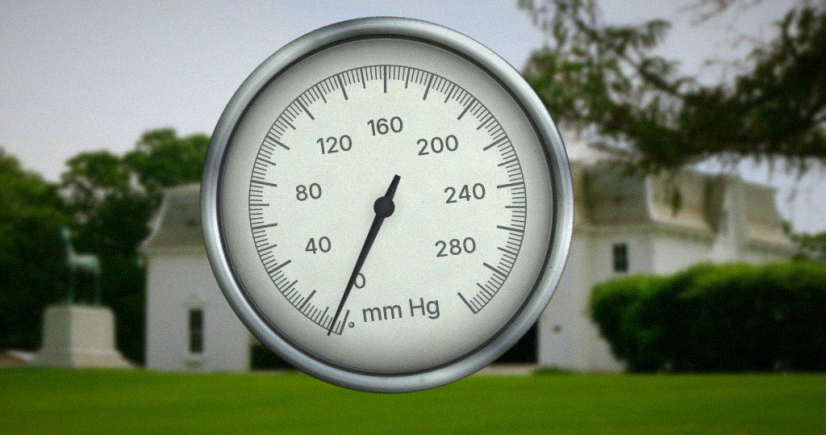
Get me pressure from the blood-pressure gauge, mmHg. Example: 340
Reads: 4
